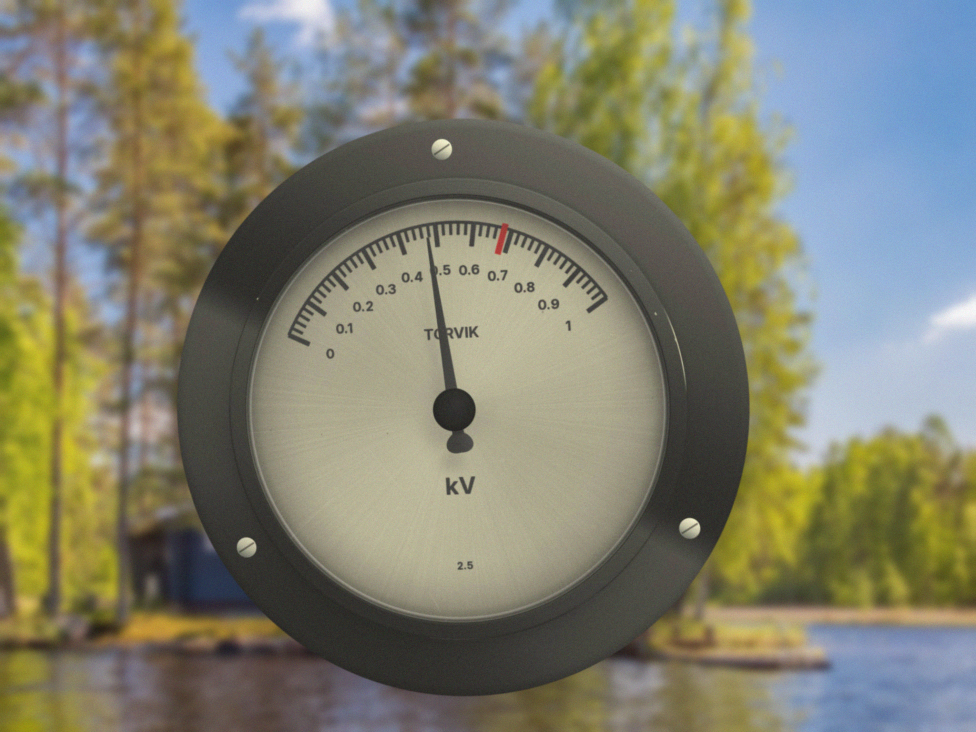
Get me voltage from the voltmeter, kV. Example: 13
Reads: 0.48
